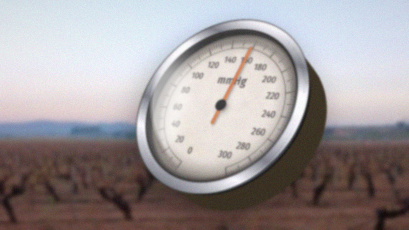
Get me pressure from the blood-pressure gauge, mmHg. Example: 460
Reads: 160
